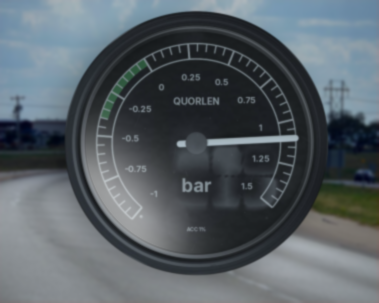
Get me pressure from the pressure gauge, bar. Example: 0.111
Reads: 1.1
